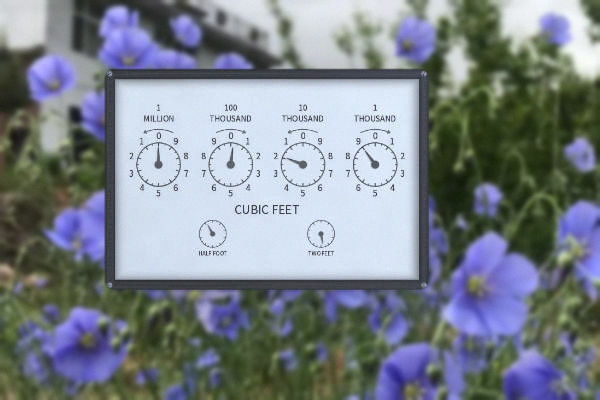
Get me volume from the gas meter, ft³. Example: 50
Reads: 1900
